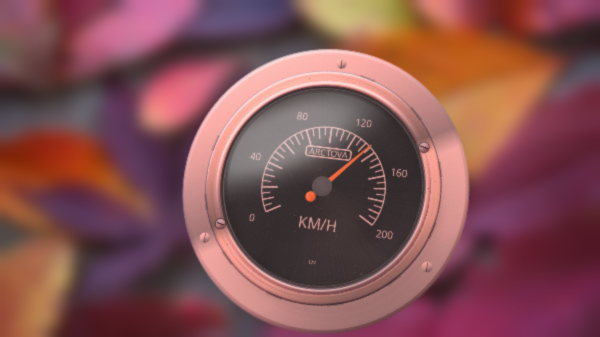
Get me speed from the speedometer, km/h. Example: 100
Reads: 135
